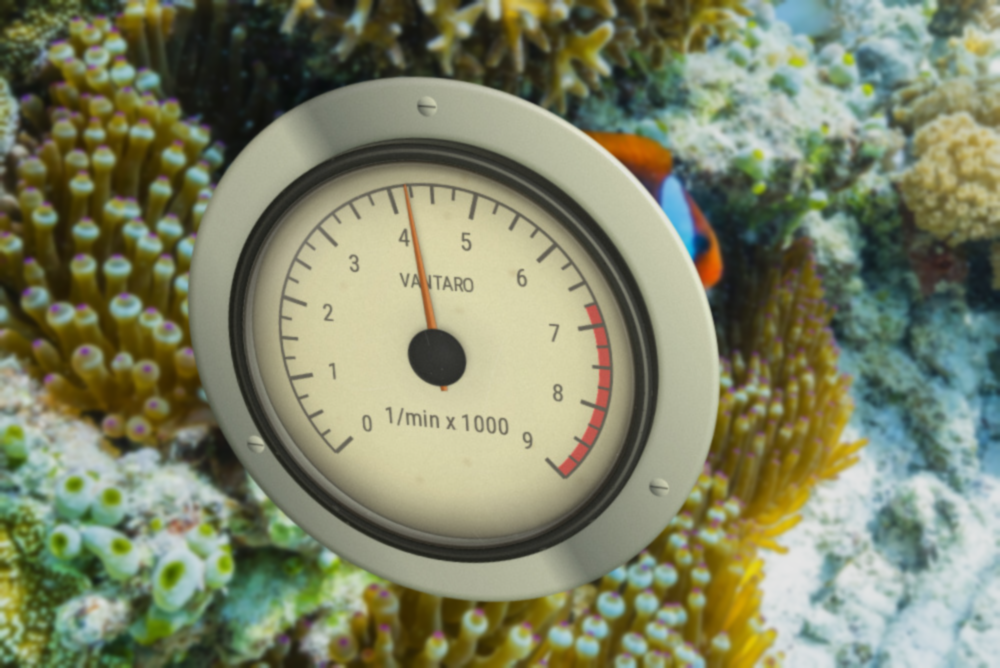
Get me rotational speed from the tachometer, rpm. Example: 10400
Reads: 4250
